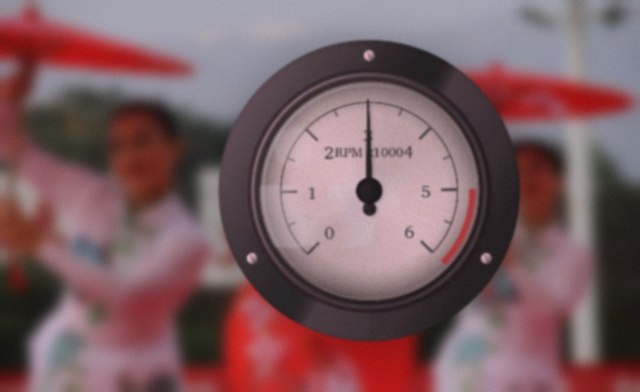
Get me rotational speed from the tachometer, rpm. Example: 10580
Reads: 3000
